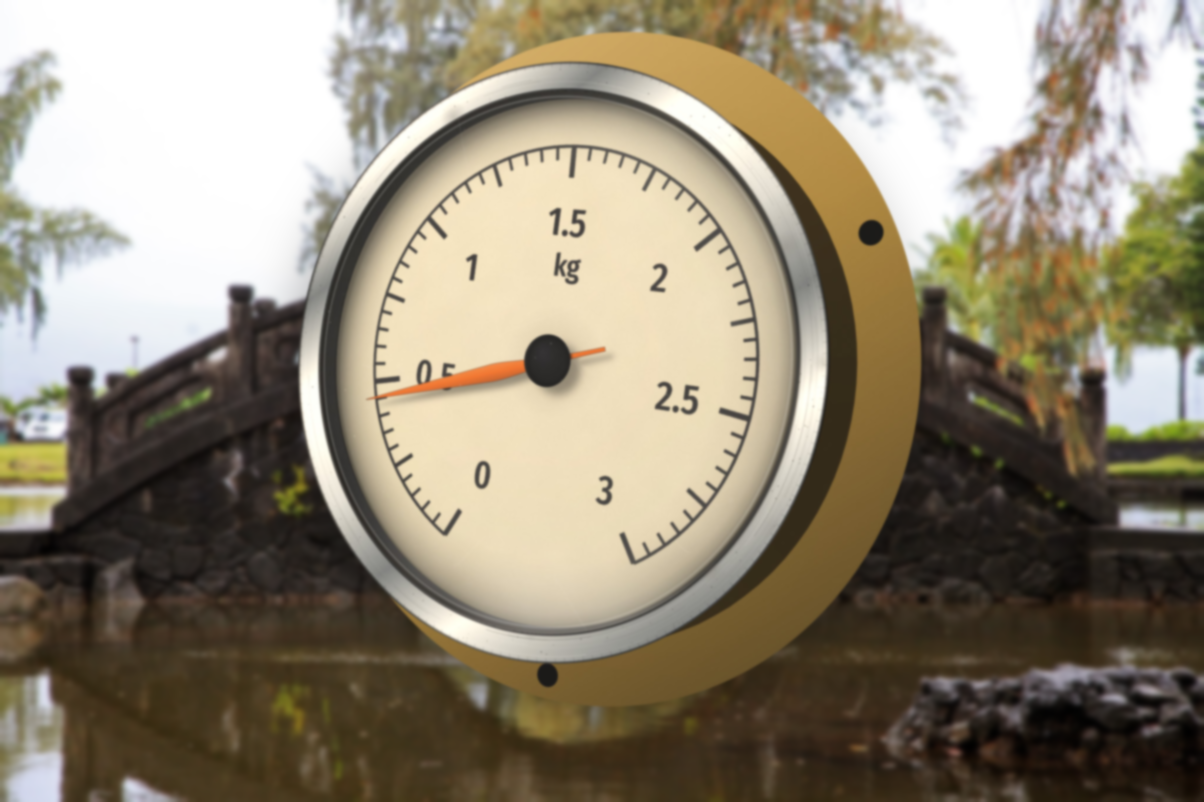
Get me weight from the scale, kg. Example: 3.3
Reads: 0.45
